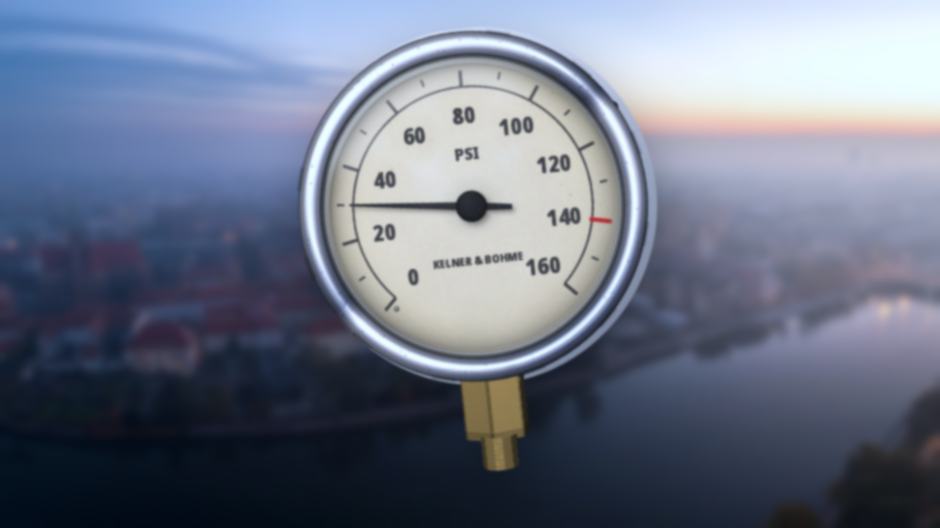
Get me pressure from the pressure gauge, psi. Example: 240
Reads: 30
